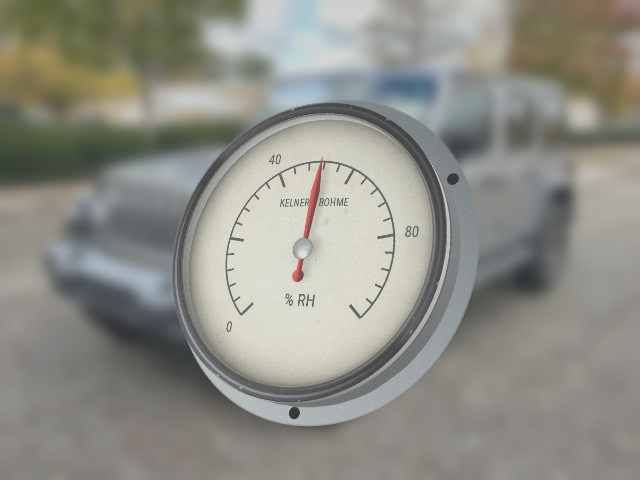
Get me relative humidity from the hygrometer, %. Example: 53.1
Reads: 52
